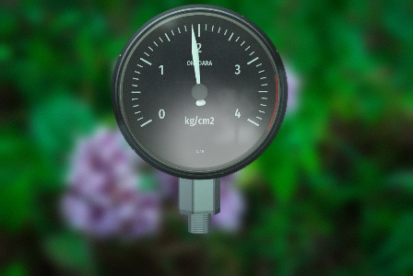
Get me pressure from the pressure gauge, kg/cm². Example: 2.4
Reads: 1.9
